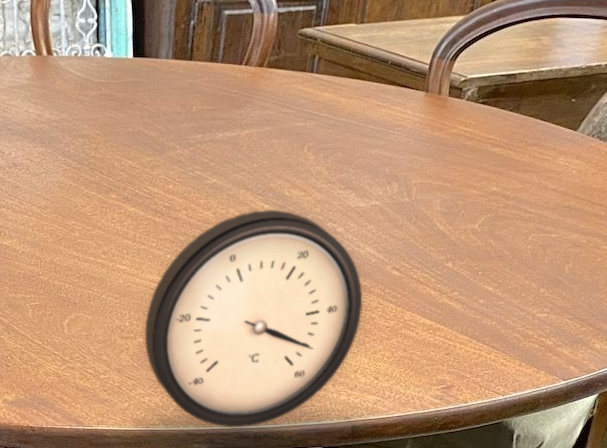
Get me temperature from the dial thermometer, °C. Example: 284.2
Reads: 52
